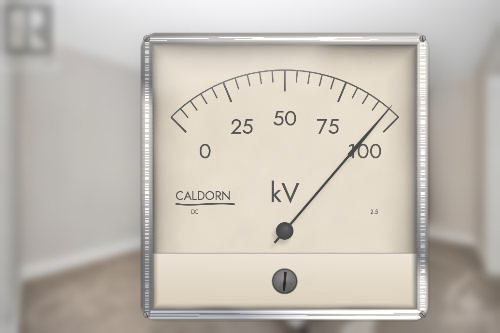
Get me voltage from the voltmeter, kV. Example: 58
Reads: 95
